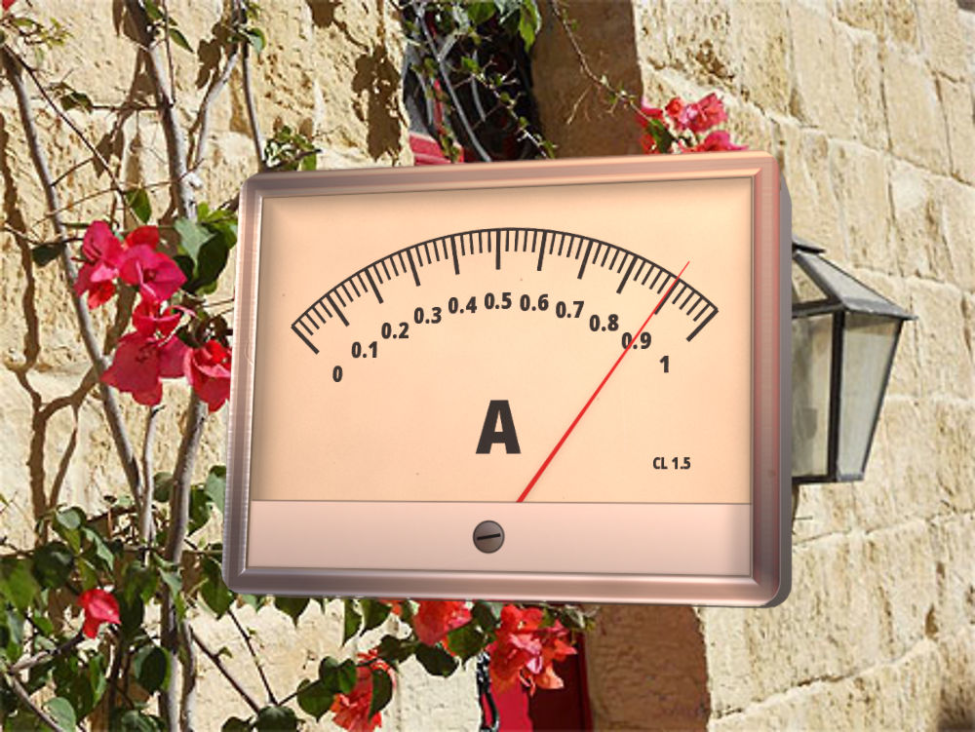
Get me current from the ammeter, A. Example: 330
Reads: 0.9
